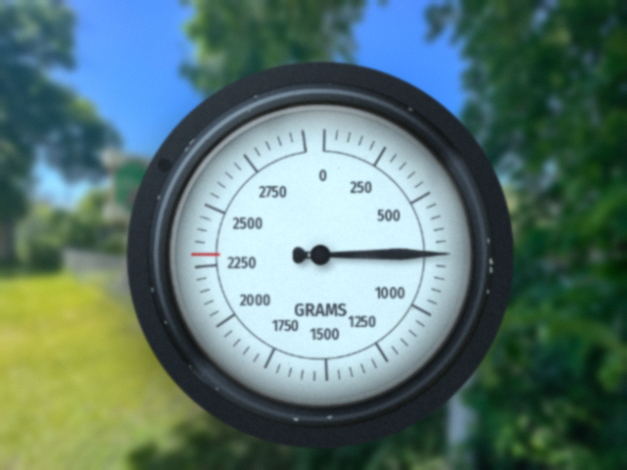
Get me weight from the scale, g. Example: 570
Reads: 750
